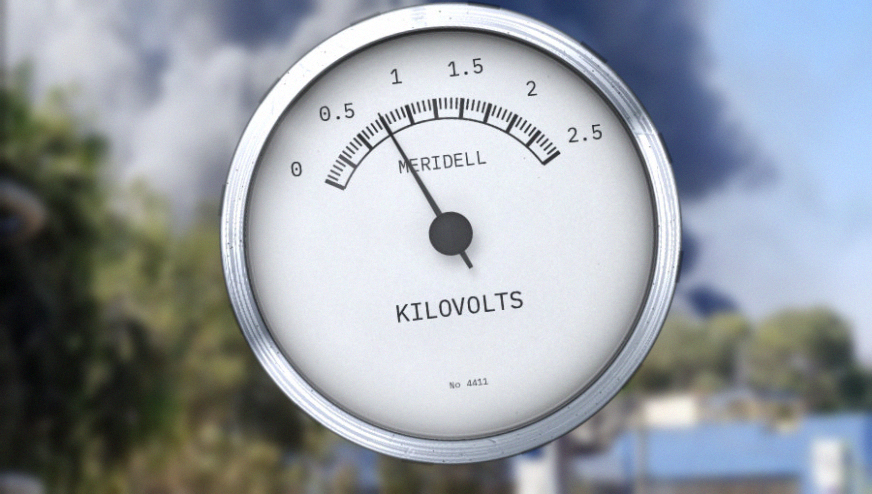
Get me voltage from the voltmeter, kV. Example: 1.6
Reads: 0.75
